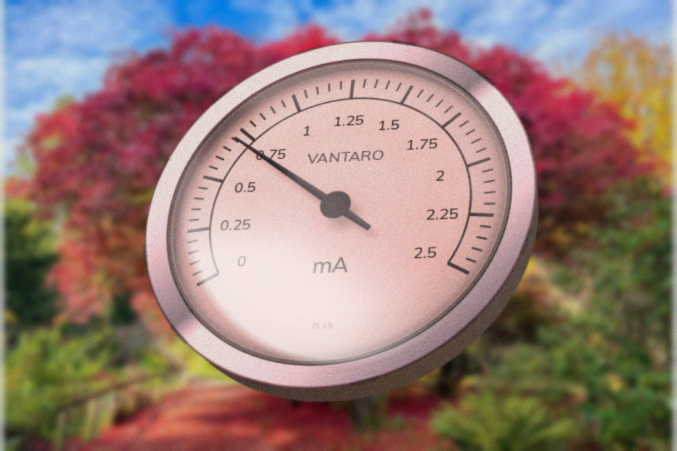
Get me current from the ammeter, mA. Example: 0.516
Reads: 0.7
